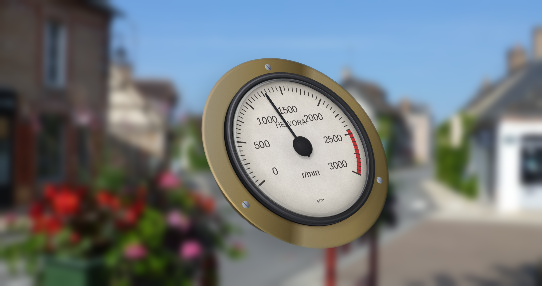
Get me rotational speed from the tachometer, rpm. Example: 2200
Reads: 1250
